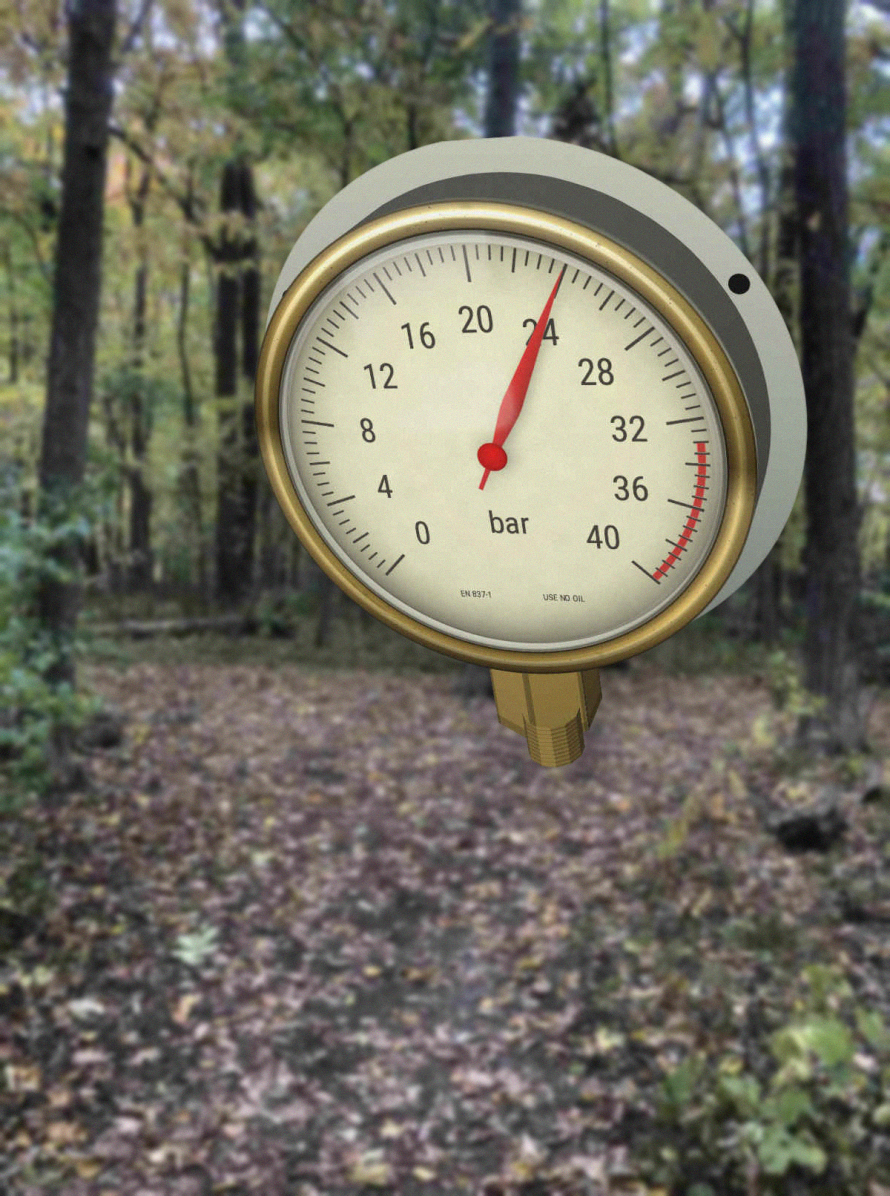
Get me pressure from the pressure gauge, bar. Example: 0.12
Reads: 24
